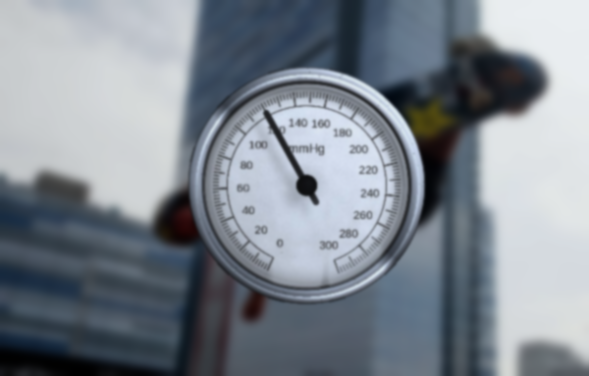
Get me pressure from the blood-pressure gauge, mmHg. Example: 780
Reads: 120
